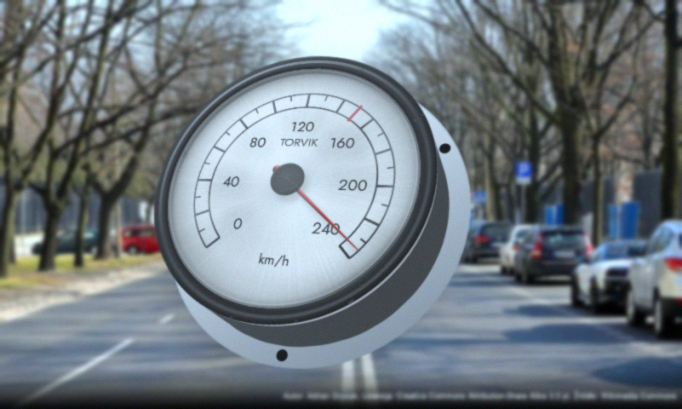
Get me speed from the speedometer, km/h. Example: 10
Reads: 235
